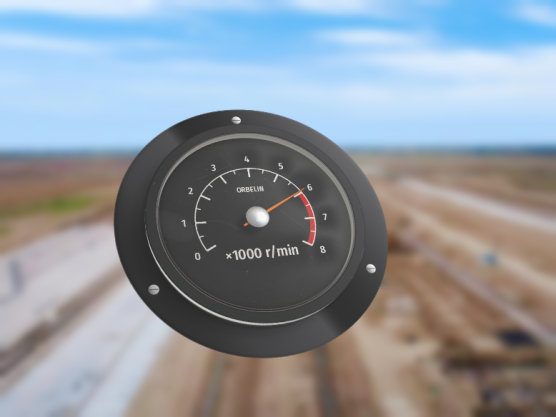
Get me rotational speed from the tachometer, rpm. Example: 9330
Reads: 6000
